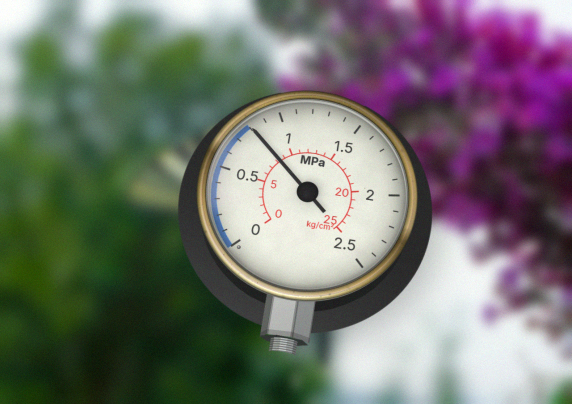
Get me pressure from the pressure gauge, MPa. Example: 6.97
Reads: 0.8
